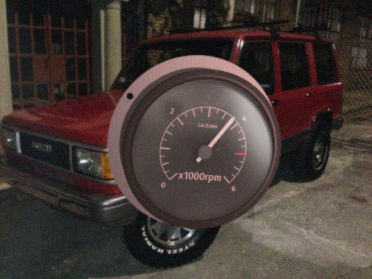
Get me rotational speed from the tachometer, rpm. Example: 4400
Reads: 3750
